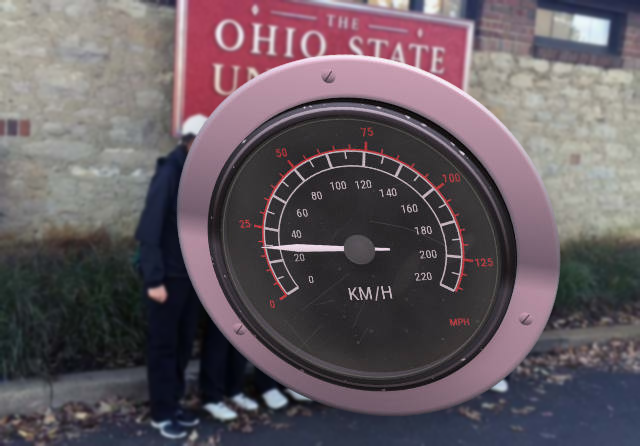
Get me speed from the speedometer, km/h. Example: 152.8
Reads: 30
